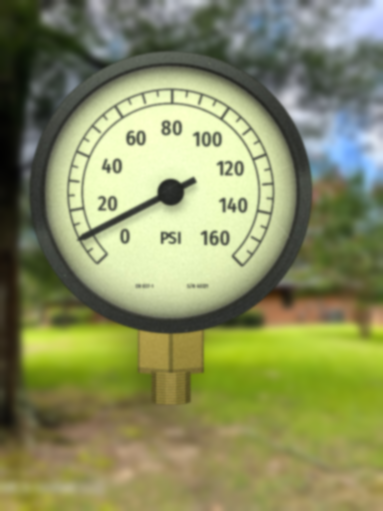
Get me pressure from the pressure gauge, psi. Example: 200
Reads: 10
